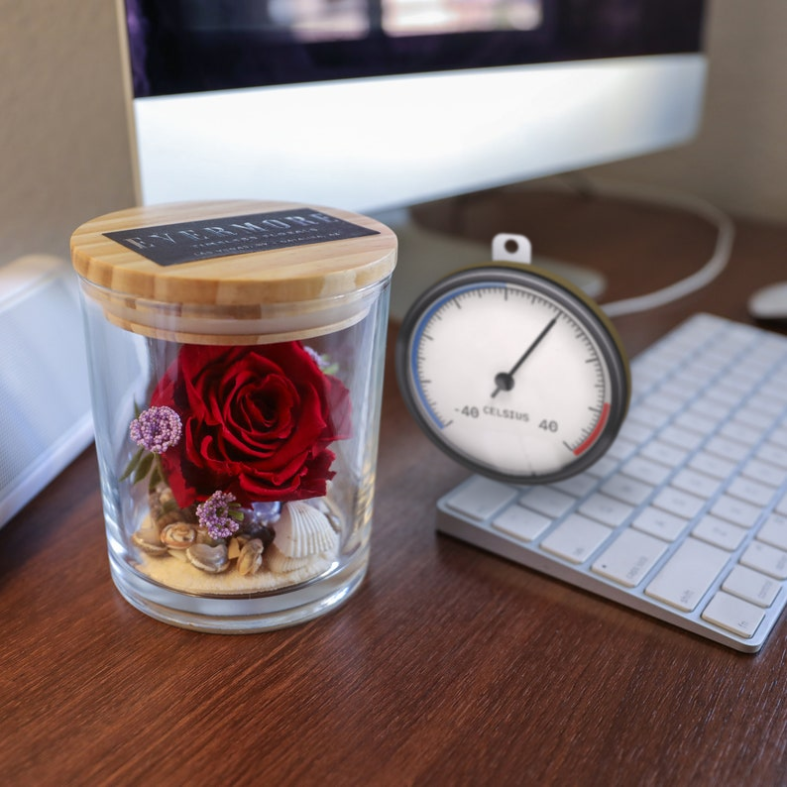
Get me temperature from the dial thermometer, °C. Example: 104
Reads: 10
